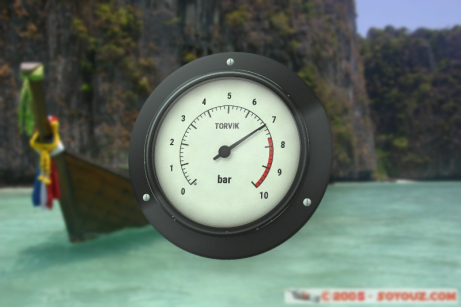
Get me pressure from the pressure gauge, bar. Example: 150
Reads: 7
